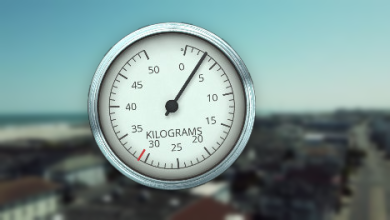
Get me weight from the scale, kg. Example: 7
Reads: 3
